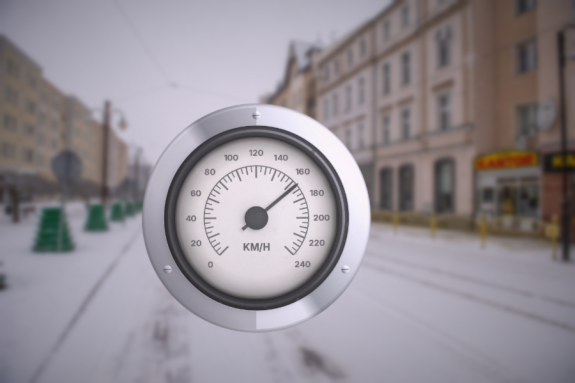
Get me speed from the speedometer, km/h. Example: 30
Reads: 165
